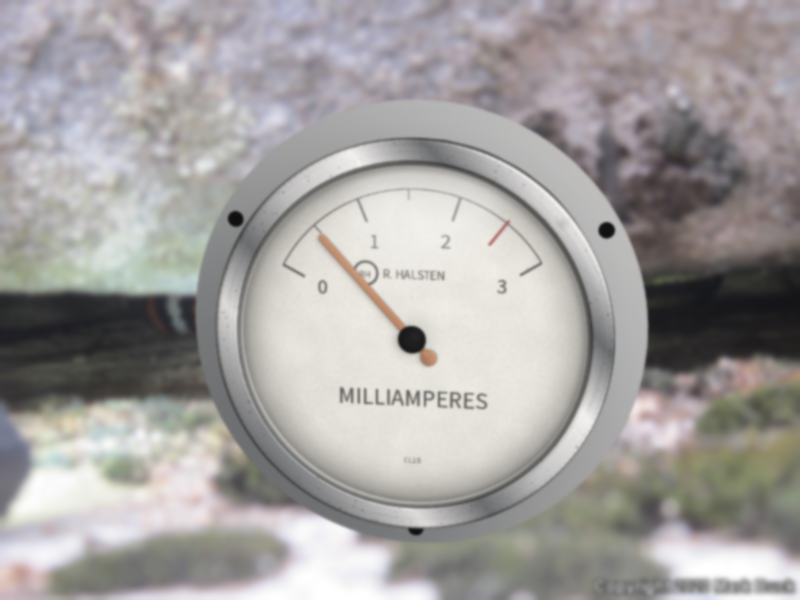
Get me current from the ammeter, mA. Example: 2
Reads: 0.5
